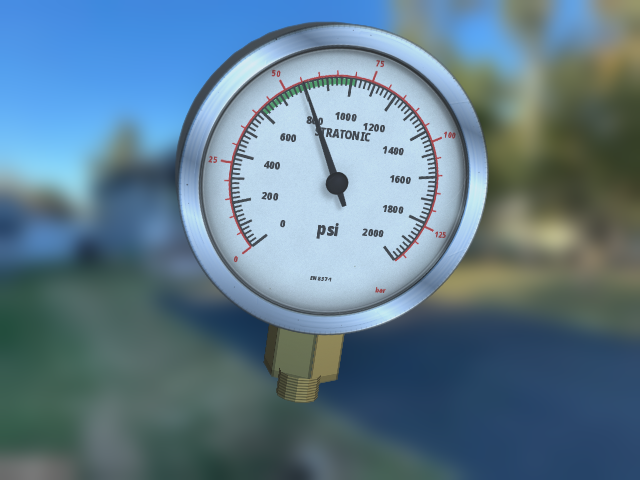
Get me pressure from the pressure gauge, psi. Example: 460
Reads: 800
